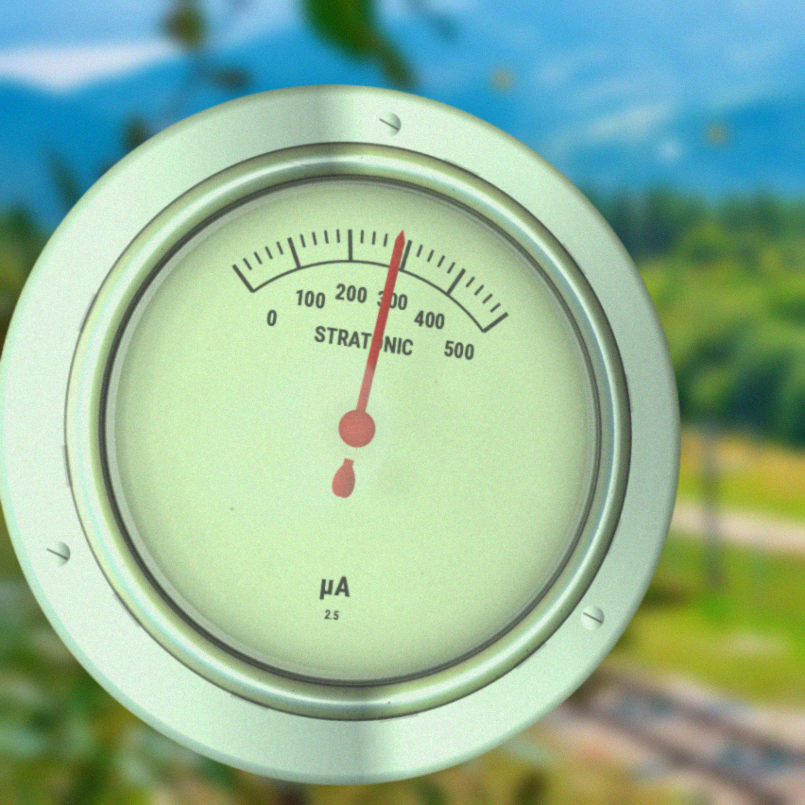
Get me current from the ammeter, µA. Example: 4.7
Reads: 280
